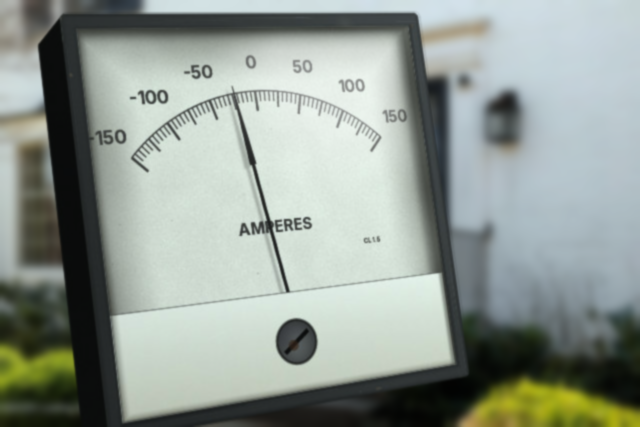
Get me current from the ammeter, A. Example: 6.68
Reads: -25
